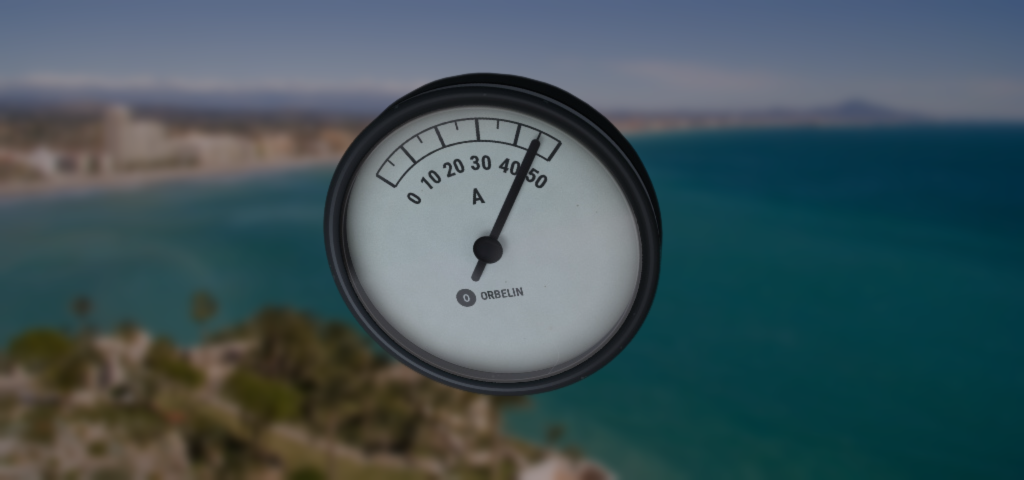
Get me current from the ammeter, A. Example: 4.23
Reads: 45
